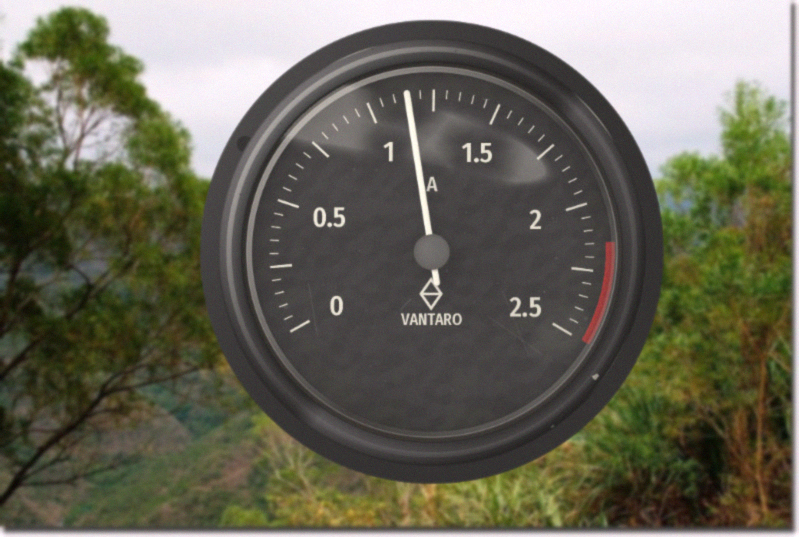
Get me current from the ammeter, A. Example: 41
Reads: 1.15
